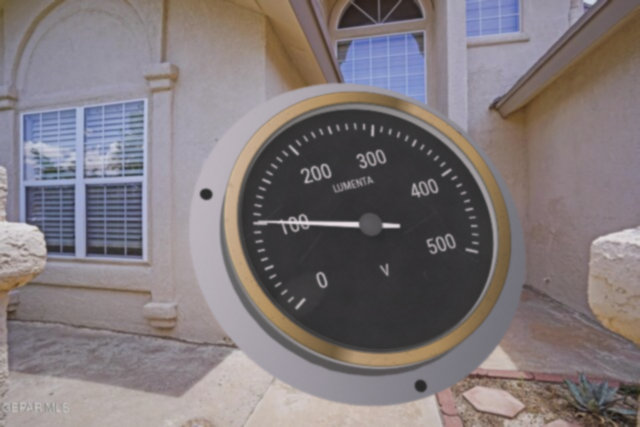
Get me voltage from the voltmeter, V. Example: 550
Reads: 100
